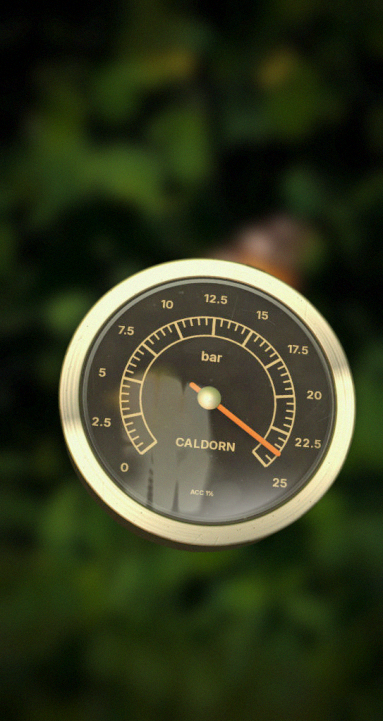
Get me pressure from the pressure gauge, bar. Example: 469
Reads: 24
